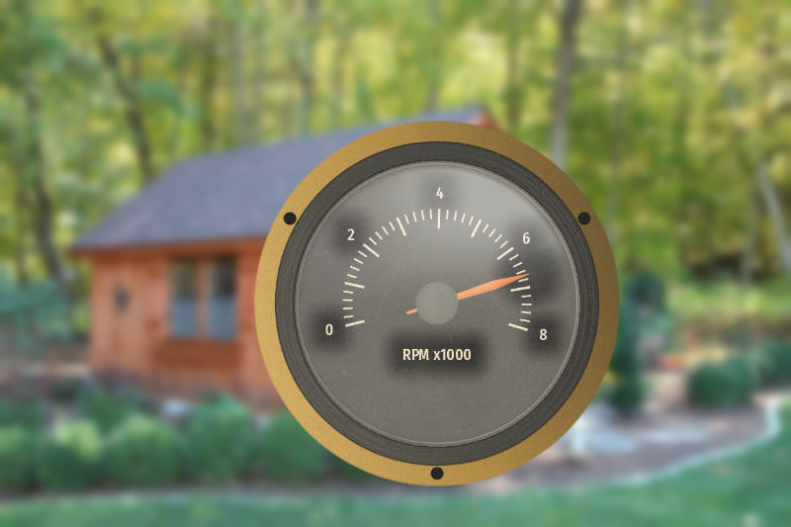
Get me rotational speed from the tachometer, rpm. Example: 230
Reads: 6700
